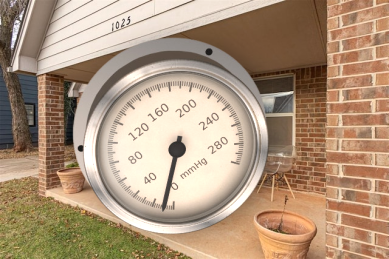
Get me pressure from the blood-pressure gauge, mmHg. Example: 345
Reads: 10
